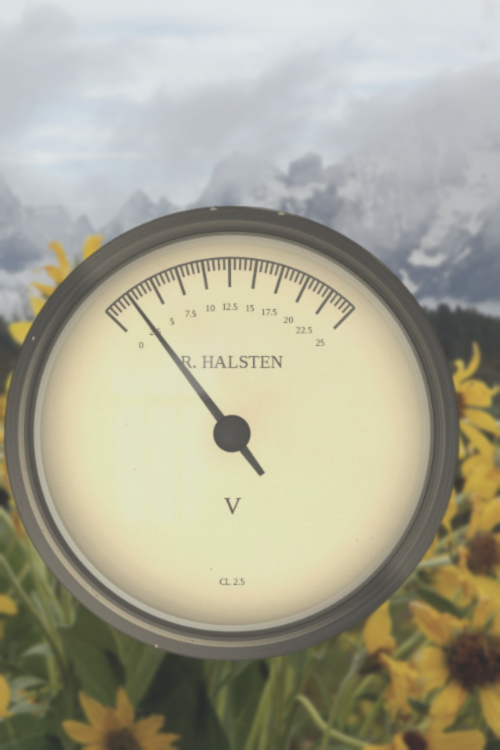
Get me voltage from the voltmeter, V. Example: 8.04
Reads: 2.5
